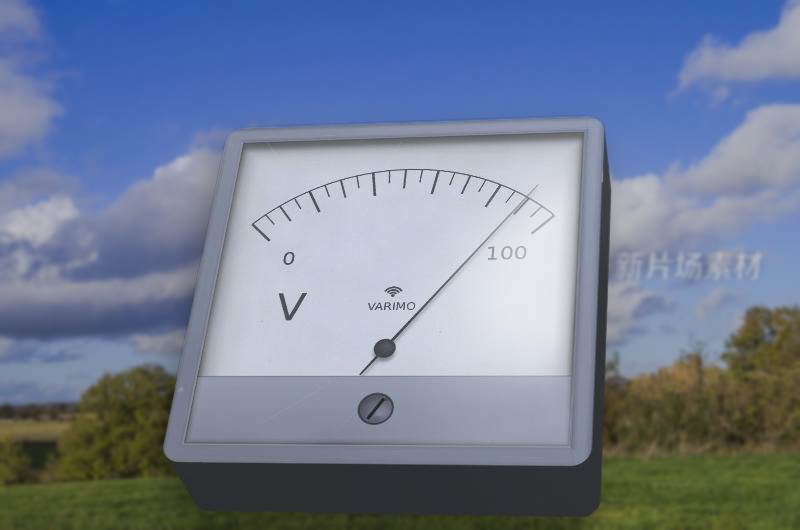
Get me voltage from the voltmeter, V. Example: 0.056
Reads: 90
